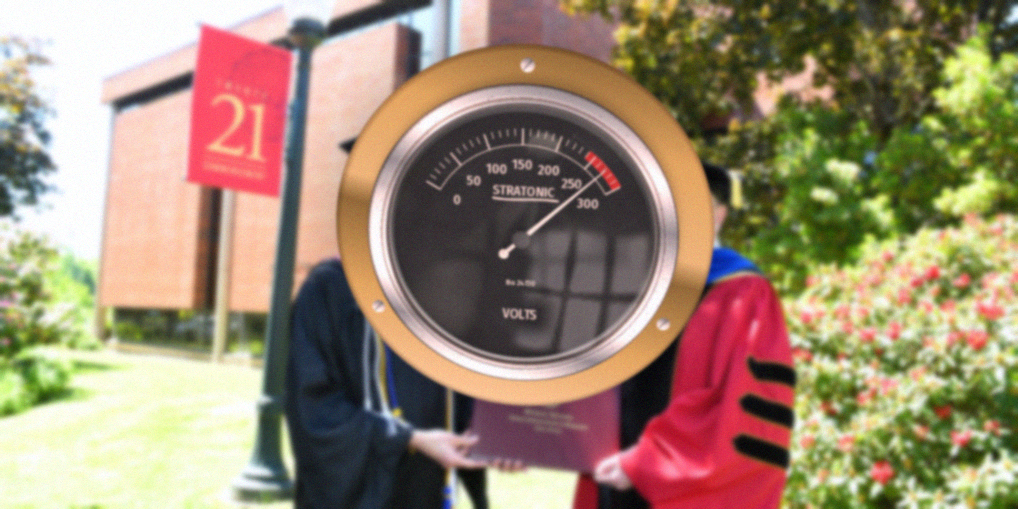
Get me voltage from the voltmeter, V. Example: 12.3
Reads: 270
